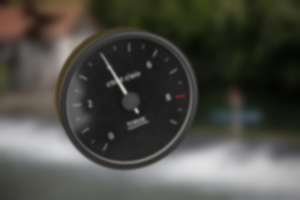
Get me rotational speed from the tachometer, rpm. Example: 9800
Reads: 4000
